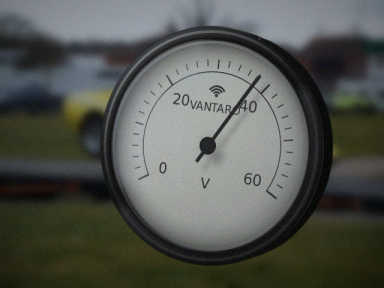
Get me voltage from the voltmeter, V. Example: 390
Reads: 38
